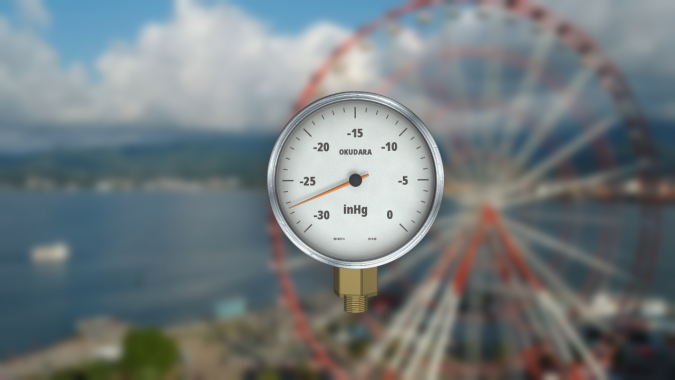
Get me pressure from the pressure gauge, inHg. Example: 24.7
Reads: -27.5
